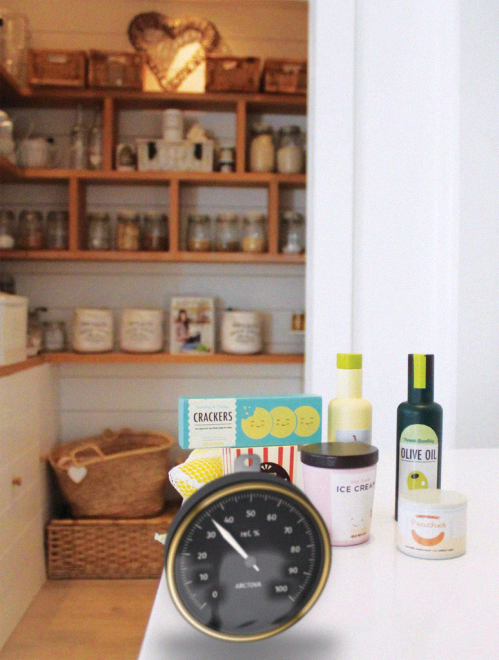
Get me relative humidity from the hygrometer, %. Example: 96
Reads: 35
